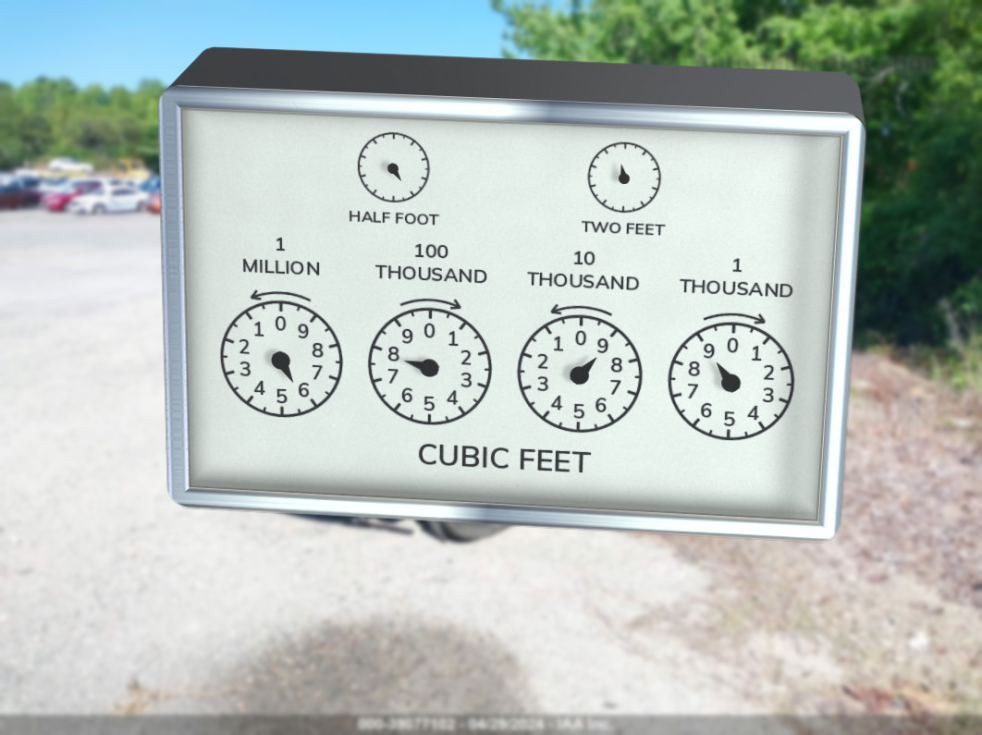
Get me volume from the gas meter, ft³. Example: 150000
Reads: 578900
